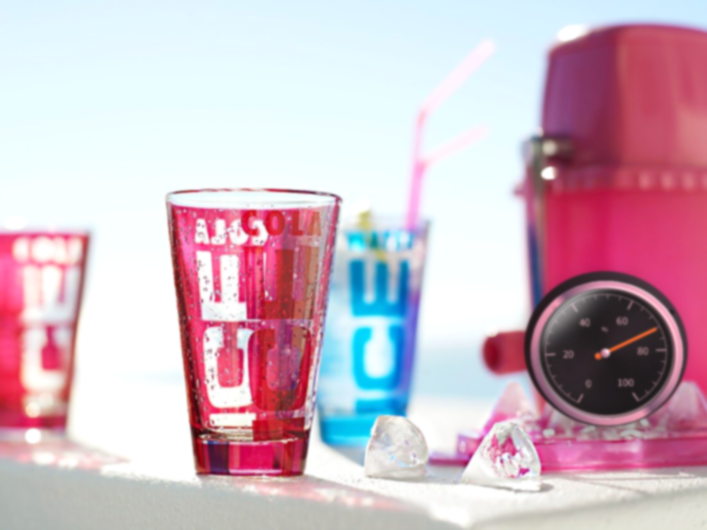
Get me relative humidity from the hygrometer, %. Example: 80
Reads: 72
